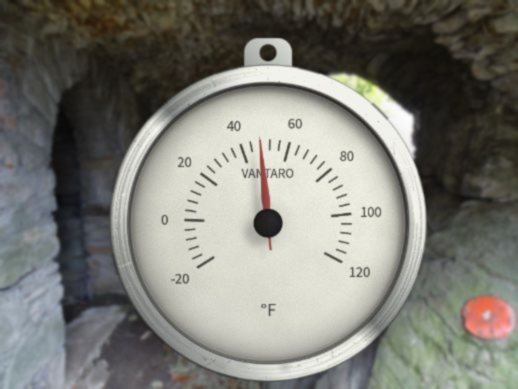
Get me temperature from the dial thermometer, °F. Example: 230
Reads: 48
